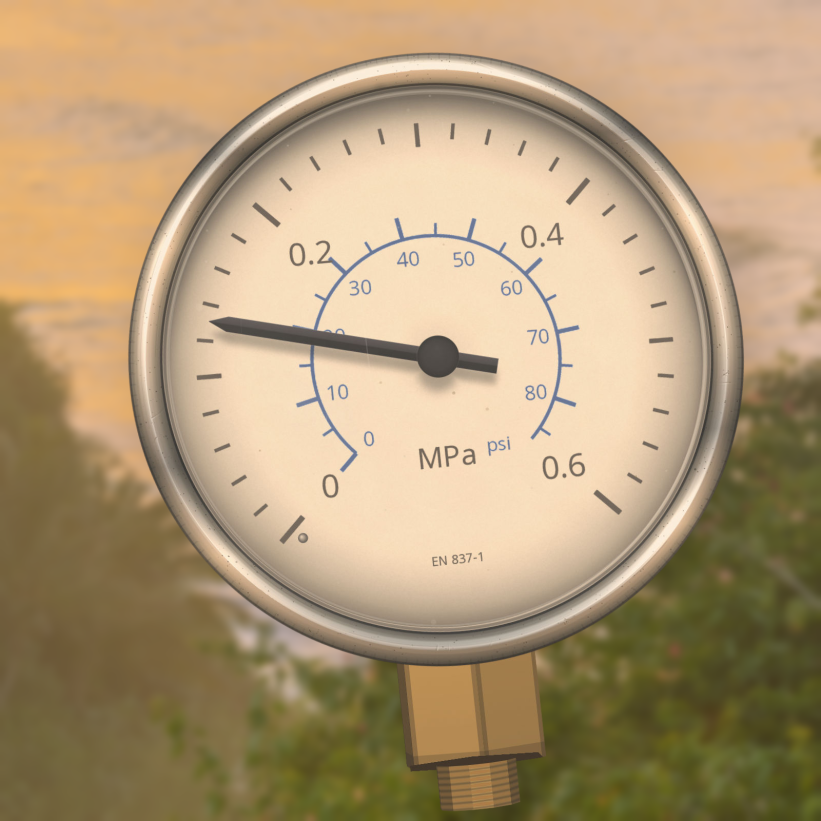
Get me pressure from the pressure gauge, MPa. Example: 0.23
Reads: 0.13
